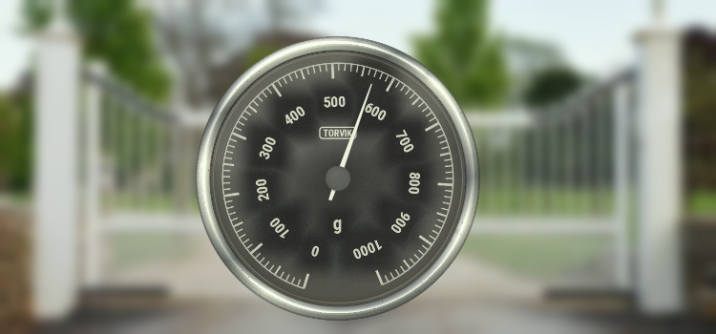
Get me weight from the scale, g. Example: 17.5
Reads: 570
